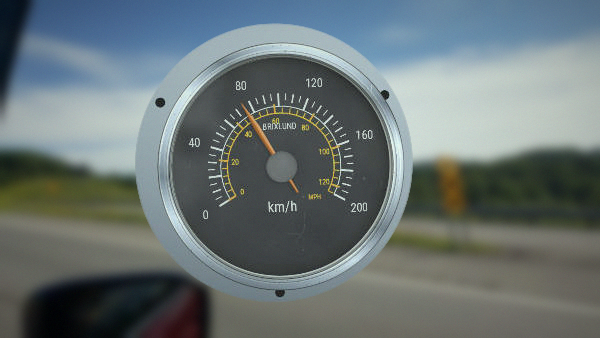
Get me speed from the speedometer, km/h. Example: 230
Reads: 75
